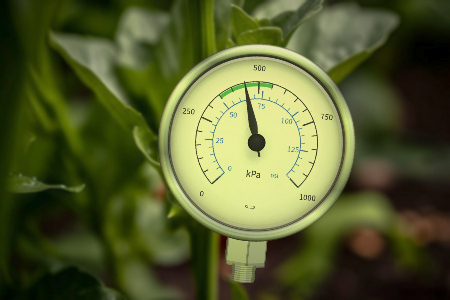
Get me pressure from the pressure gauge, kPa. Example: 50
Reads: 450
